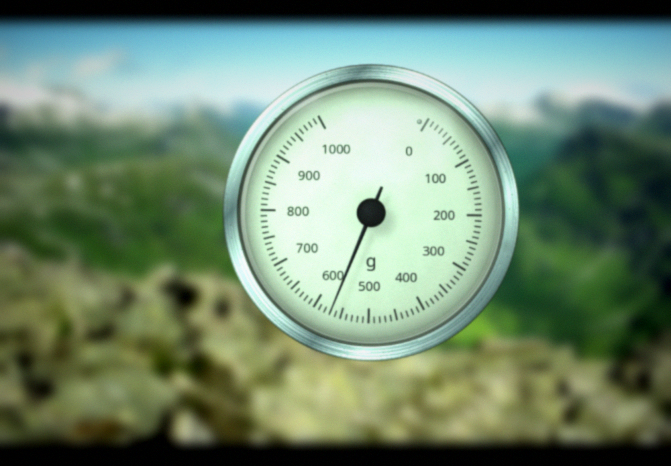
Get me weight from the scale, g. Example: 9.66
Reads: 570
